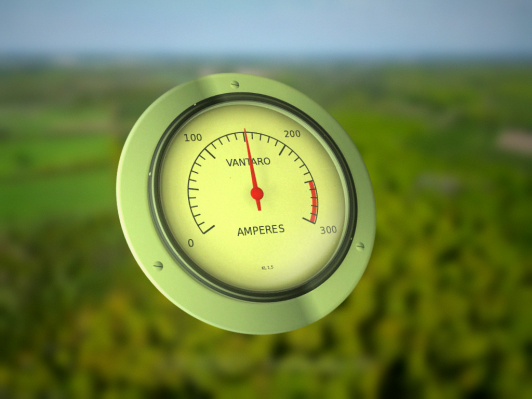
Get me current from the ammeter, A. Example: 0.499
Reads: 150
